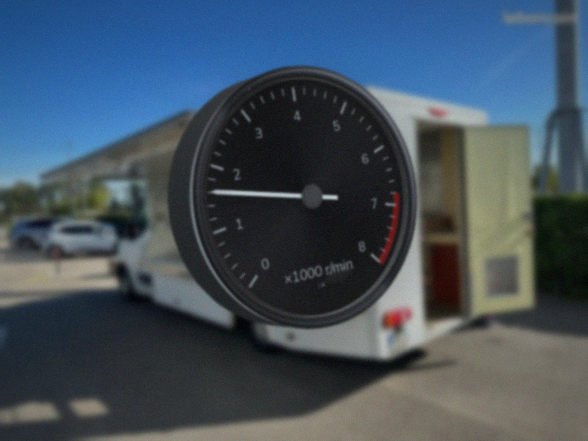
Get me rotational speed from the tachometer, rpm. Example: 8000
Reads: 1600
